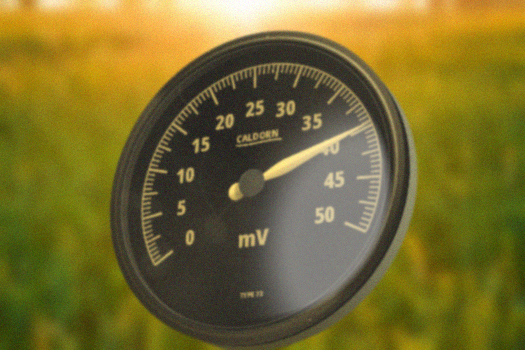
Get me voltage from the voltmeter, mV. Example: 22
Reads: 40
